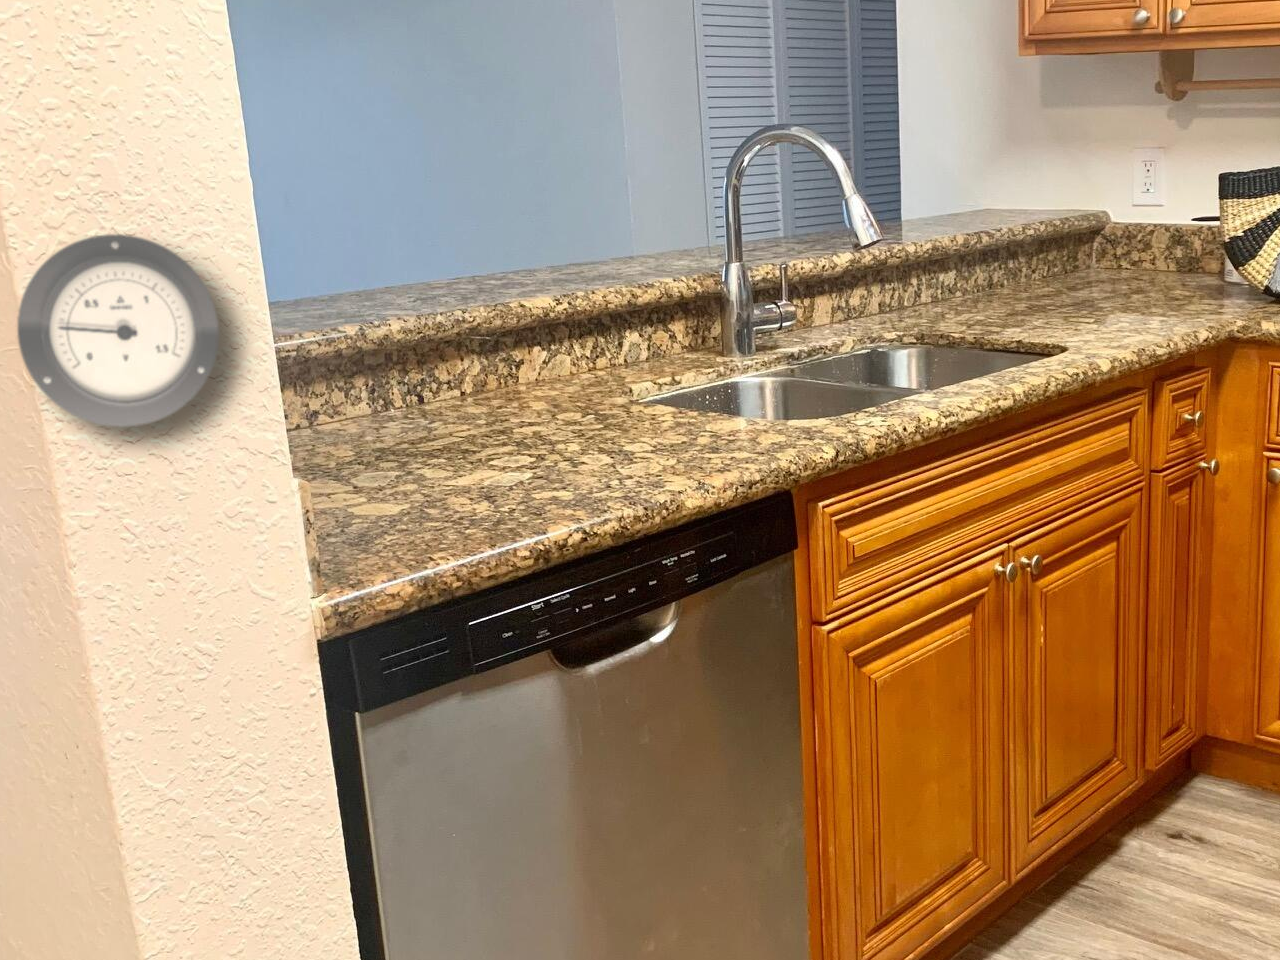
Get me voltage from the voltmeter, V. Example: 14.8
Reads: 0.25
